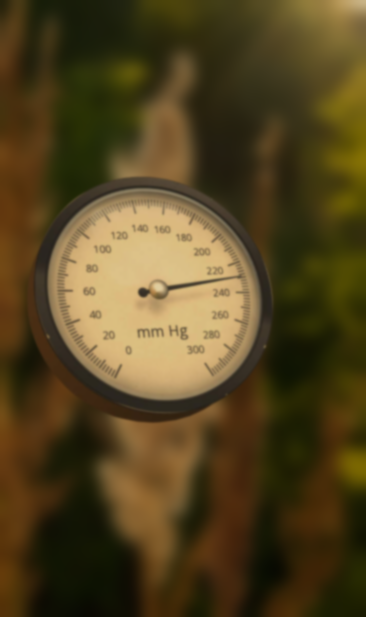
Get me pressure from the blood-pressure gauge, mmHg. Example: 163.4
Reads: 230
